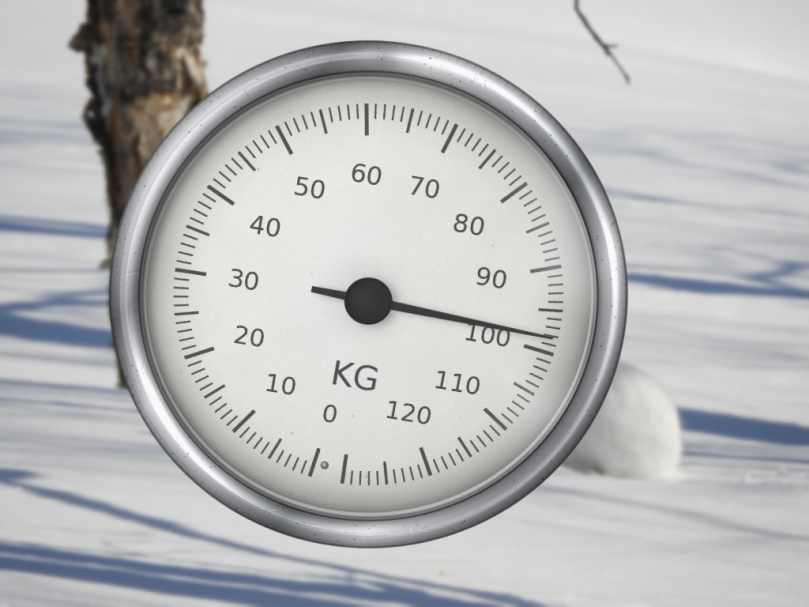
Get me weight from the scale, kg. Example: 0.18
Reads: 98
